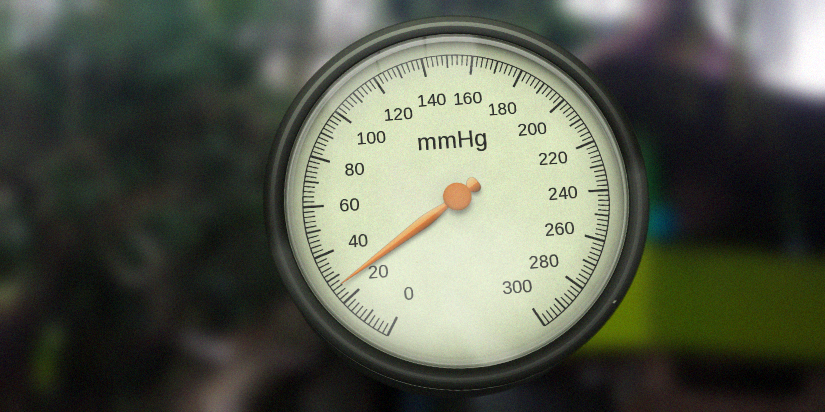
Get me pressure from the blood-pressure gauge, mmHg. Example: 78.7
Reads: 26
